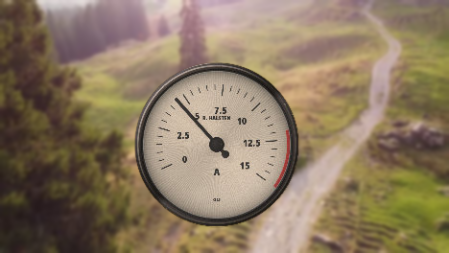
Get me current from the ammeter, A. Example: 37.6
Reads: 4.5
